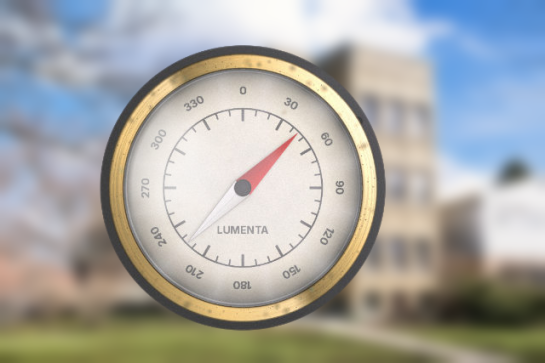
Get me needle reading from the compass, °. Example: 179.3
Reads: 45
